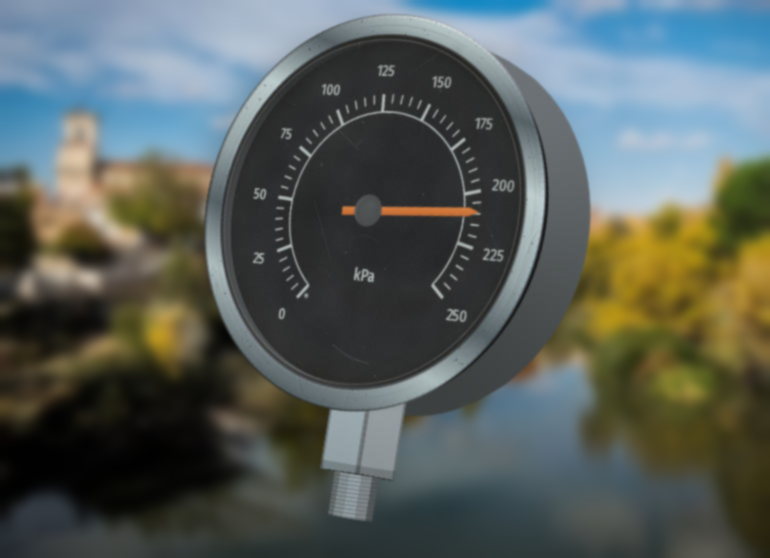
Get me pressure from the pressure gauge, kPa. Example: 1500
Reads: 210
